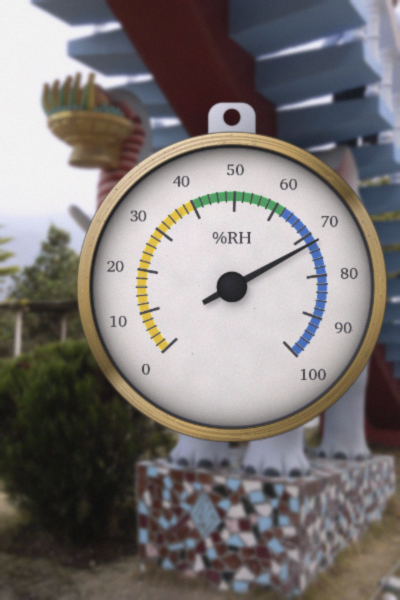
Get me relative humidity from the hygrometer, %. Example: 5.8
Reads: 72
